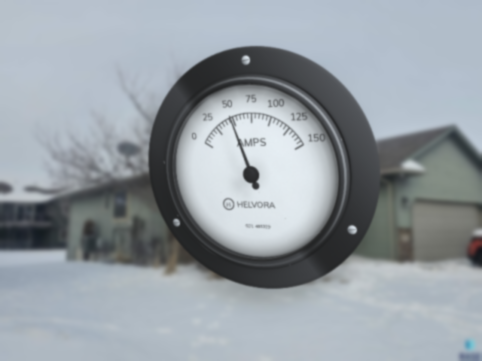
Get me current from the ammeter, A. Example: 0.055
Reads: 50
